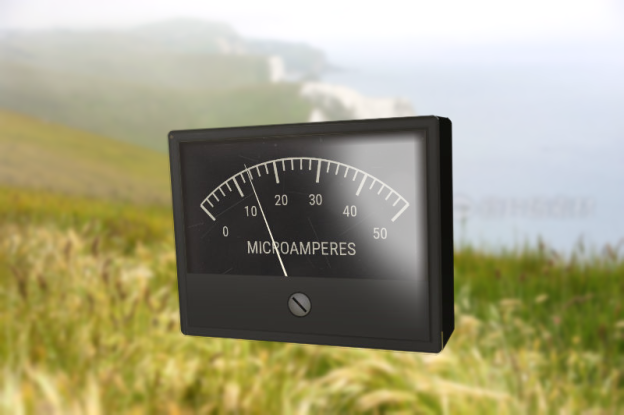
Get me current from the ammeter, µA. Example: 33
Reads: 14
